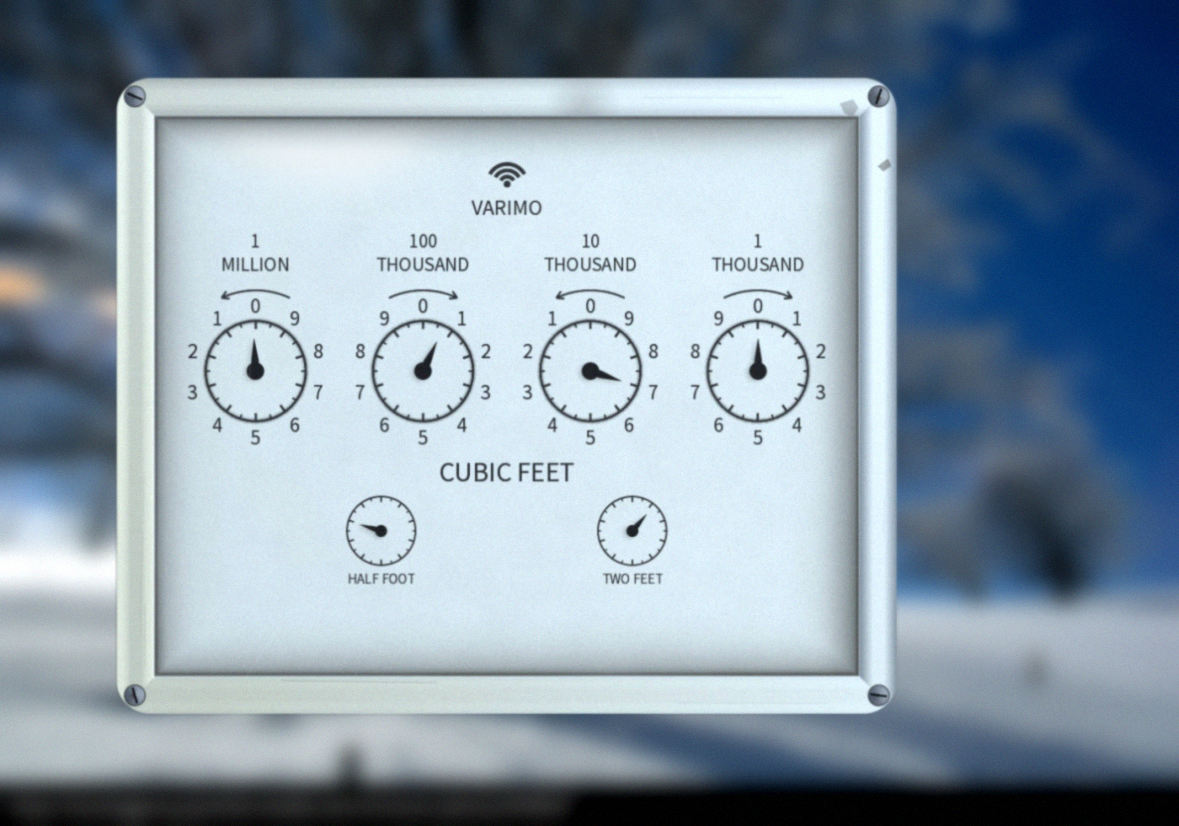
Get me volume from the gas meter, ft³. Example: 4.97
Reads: 7000
